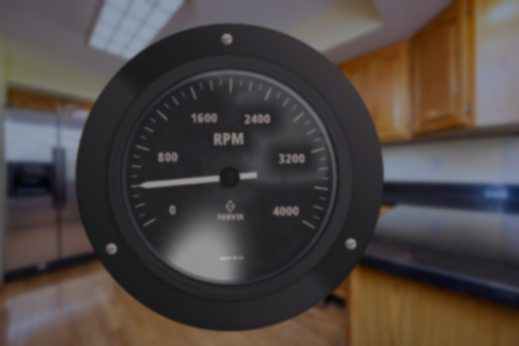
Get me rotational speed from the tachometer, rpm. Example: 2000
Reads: 400
